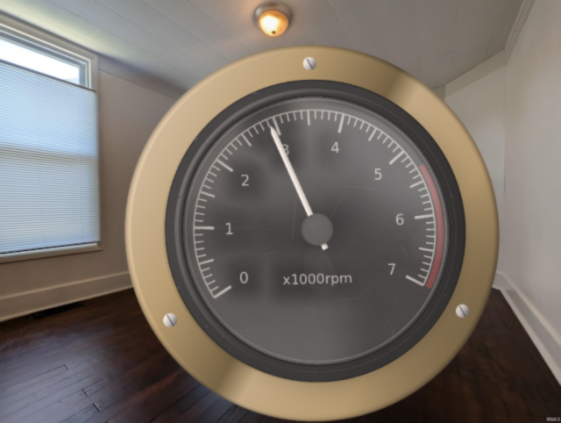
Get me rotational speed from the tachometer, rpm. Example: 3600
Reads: 2900
